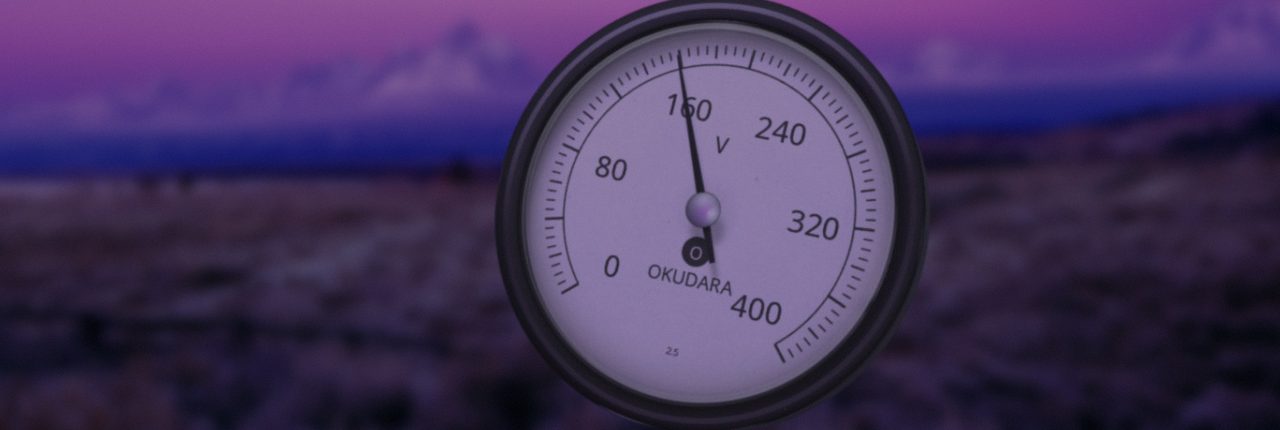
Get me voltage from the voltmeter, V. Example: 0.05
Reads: 160
